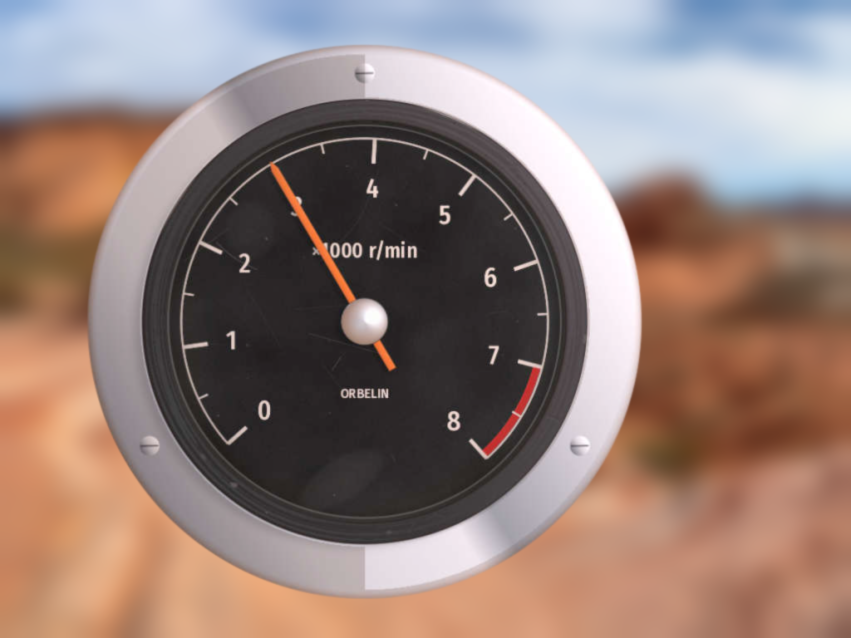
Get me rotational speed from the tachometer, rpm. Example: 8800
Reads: 3000
